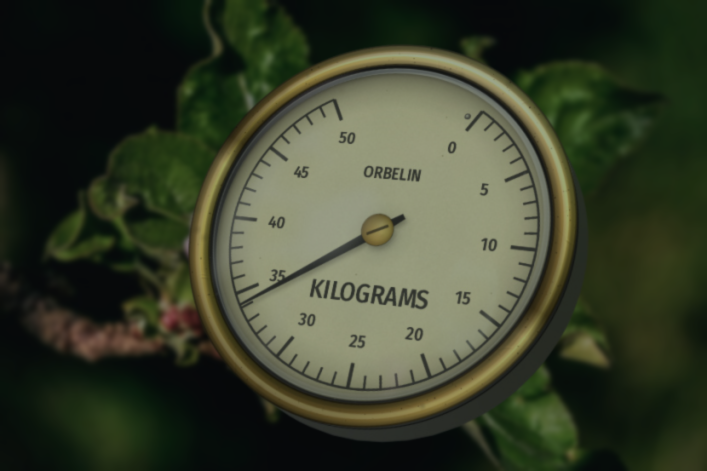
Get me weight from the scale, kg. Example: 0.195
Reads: 34
